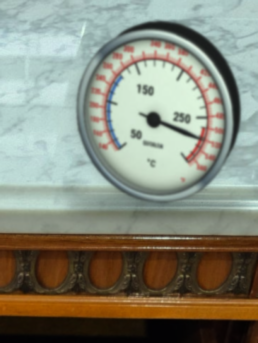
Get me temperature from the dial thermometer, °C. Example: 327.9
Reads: 270
